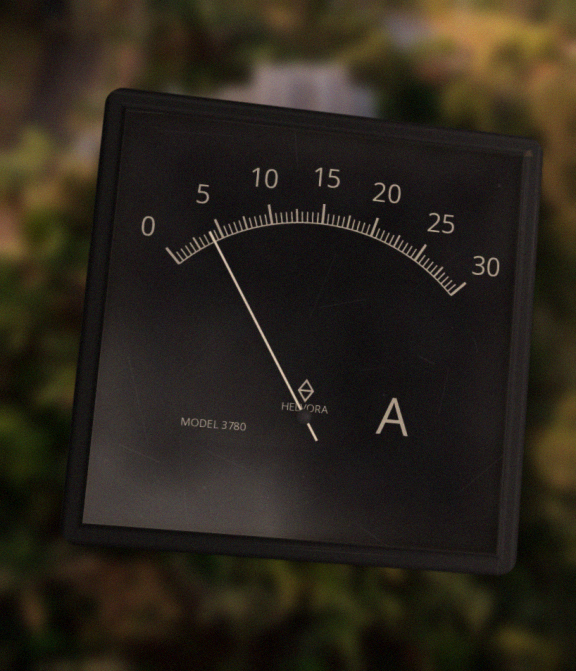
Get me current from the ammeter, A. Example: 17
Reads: 4
